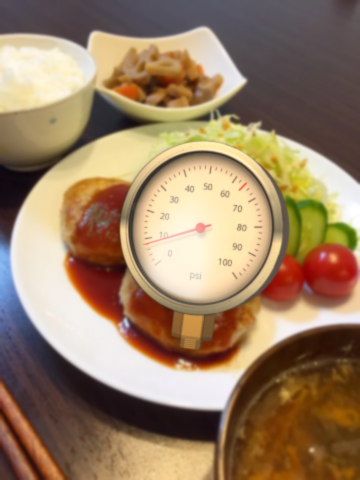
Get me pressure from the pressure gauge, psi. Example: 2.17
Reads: 8
